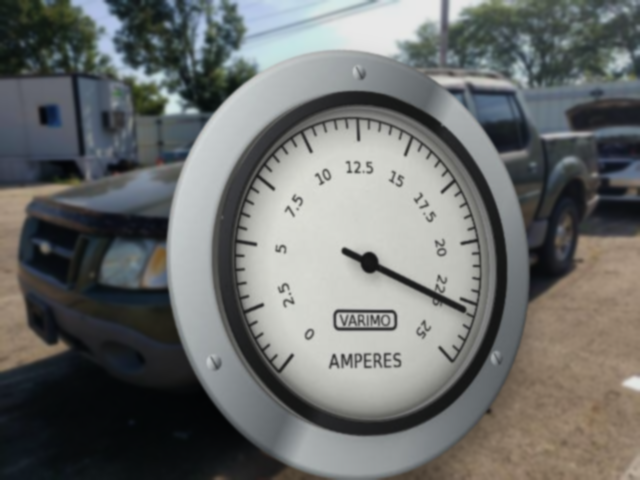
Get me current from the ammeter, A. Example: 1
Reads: 23
